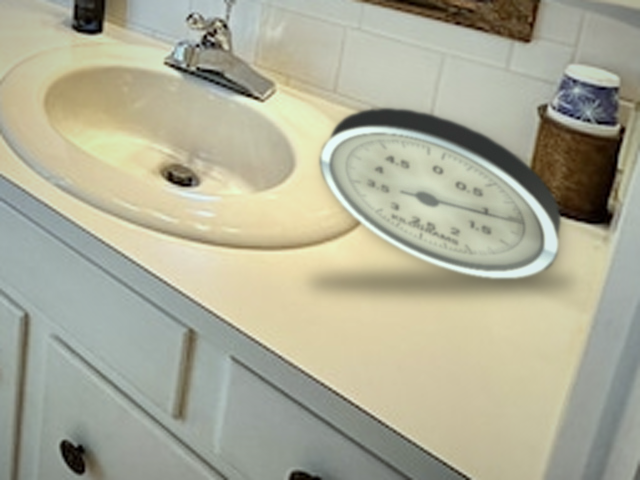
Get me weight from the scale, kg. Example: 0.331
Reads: 1
